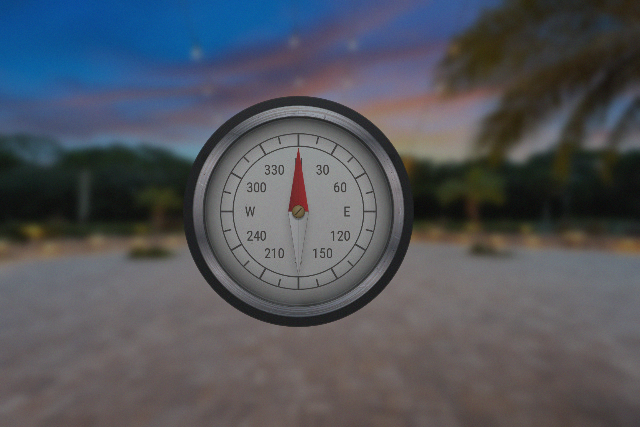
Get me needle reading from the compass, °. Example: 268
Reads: 0
